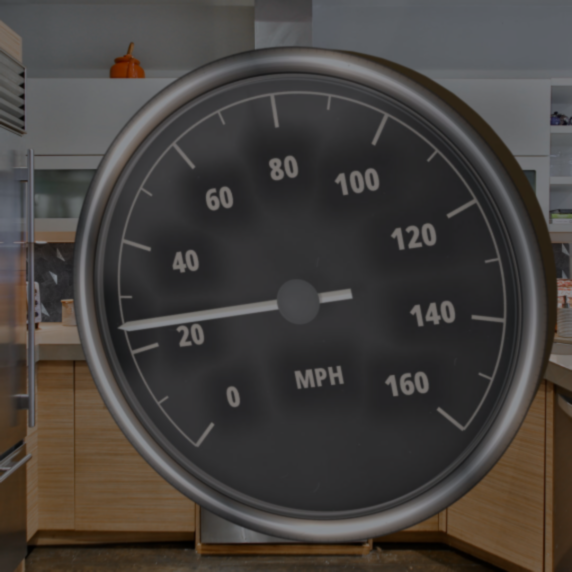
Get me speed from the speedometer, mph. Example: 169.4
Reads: 25
